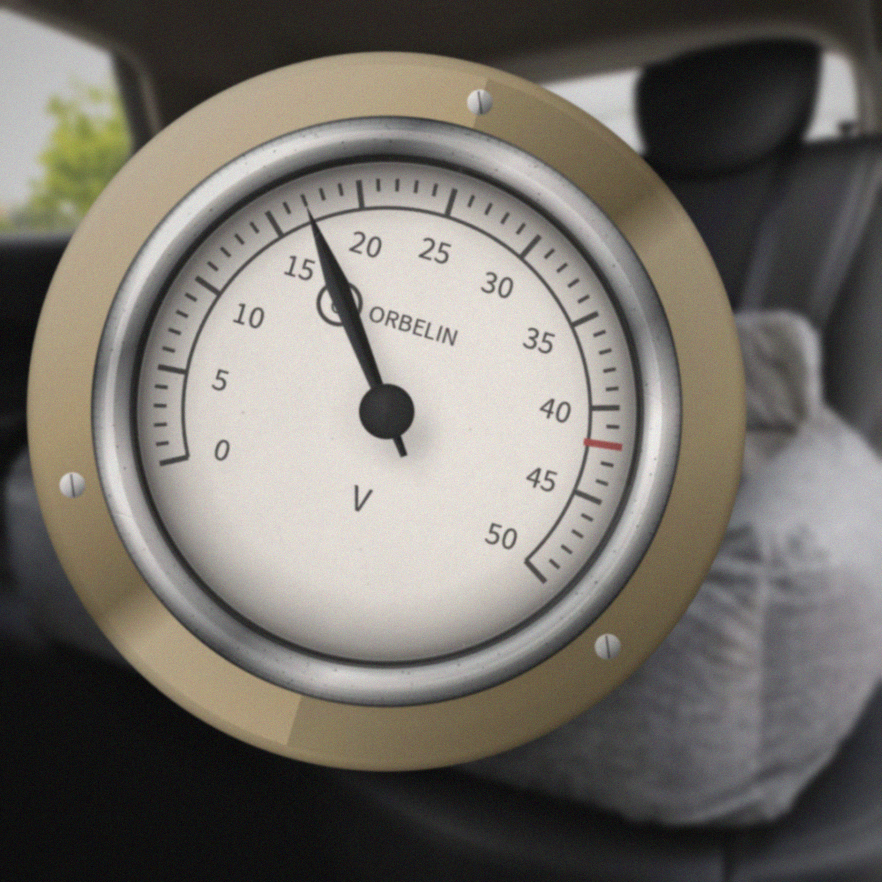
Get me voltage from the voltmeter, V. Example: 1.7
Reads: 17
